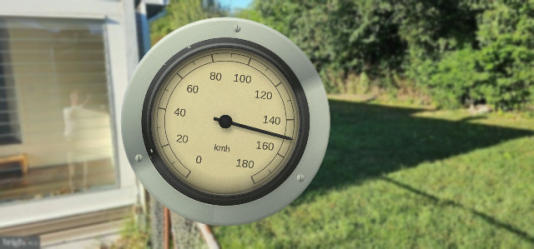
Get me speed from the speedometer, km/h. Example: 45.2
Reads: 150
